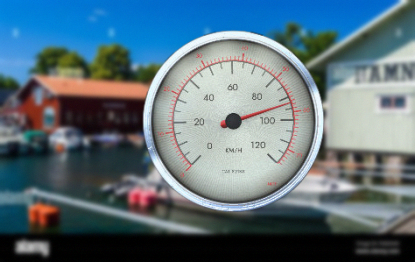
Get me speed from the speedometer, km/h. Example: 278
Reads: 92.5
